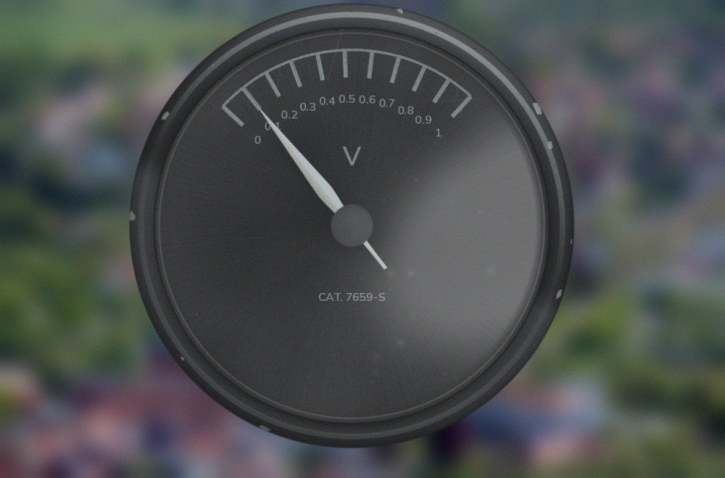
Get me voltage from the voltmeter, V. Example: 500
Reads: 0.1
